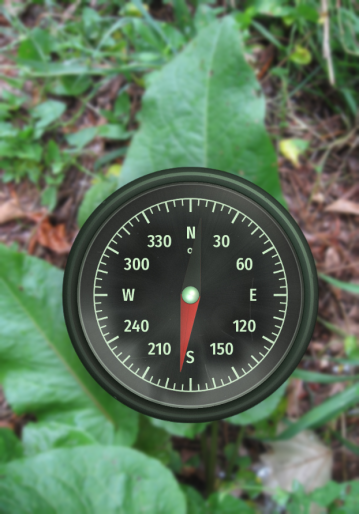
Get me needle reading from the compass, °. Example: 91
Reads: 187.5
